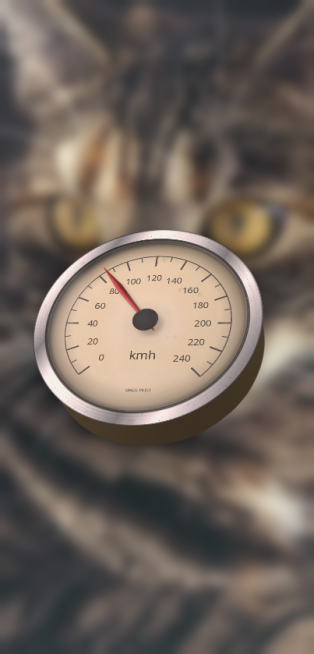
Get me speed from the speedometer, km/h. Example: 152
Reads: 85
